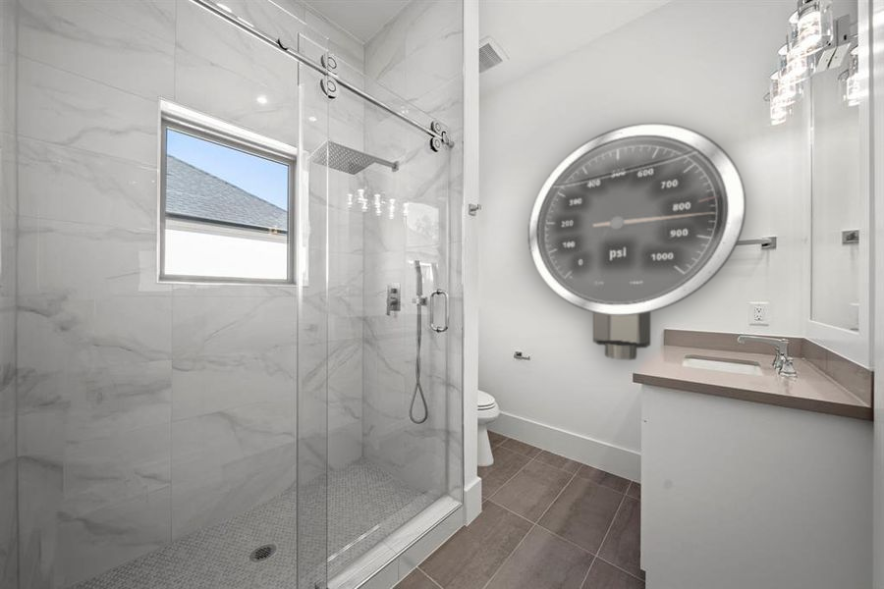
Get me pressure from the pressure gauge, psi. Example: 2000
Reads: 840
